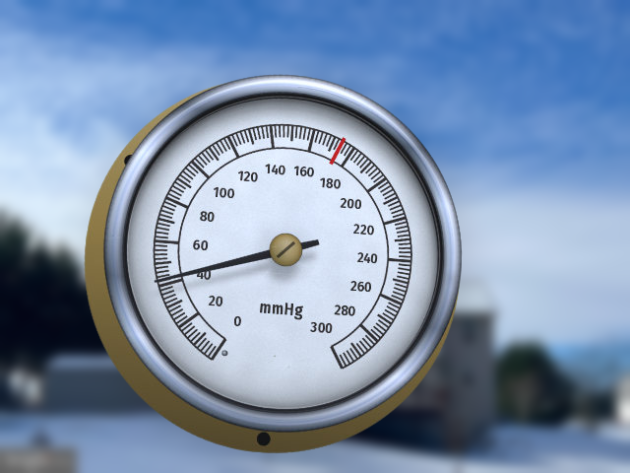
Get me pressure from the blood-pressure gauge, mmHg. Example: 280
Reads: 42
